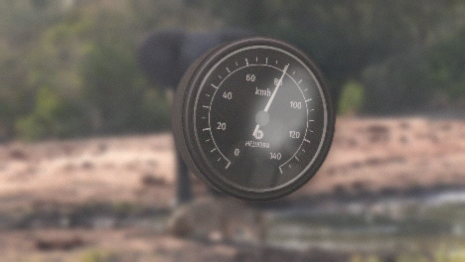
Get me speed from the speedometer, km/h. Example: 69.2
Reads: 80
